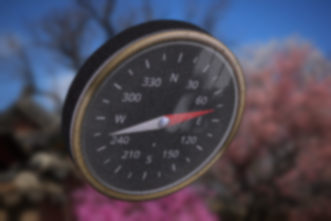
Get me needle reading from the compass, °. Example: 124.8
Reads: 75
